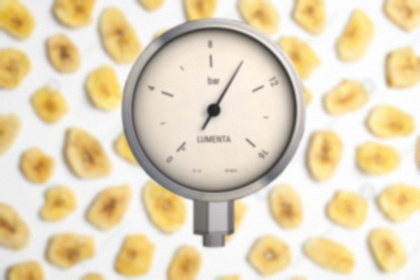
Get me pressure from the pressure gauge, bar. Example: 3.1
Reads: 10
